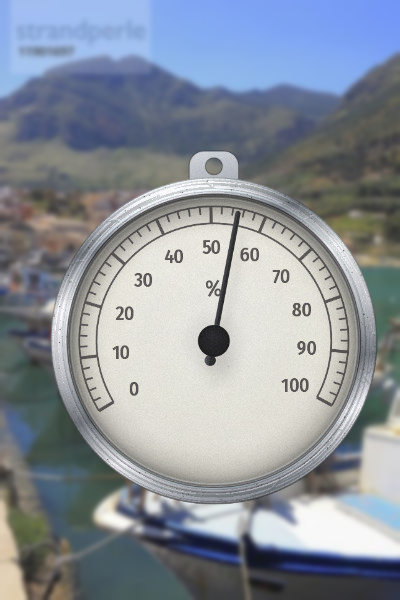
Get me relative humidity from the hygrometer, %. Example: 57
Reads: 55
